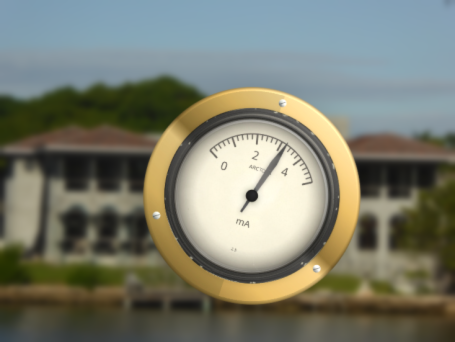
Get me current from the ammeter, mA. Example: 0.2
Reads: 3.2
